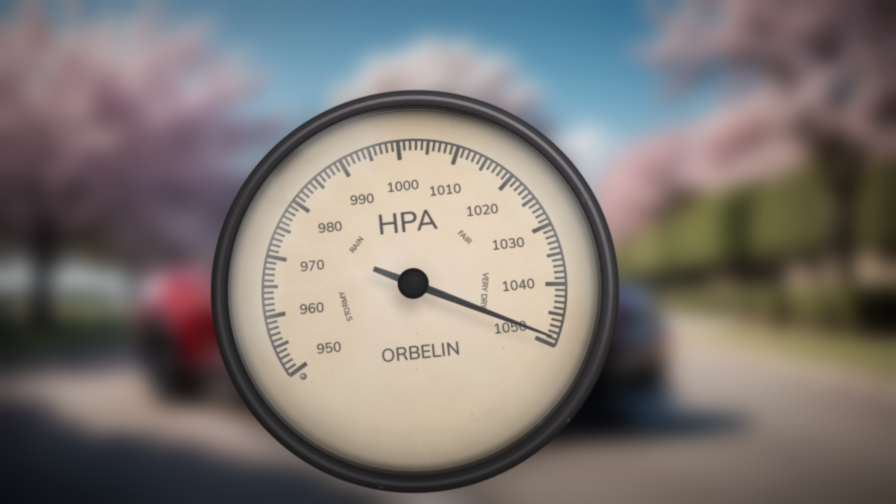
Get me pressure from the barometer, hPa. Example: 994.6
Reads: 1049
